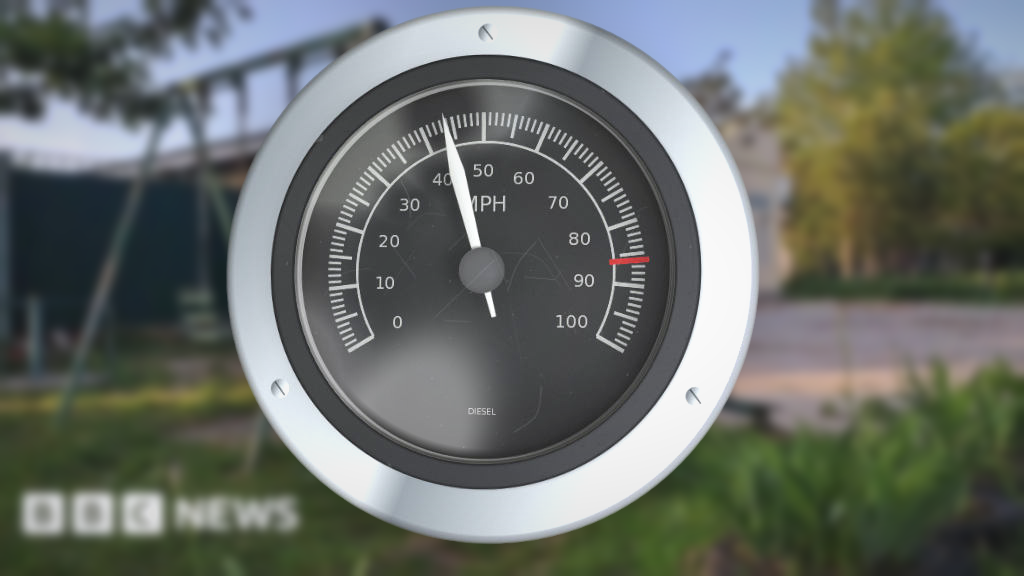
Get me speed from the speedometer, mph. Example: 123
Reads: 44
